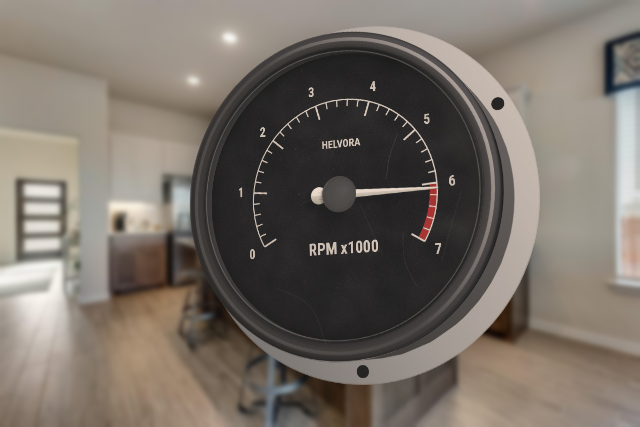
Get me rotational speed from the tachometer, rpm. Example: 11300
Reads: 6100
